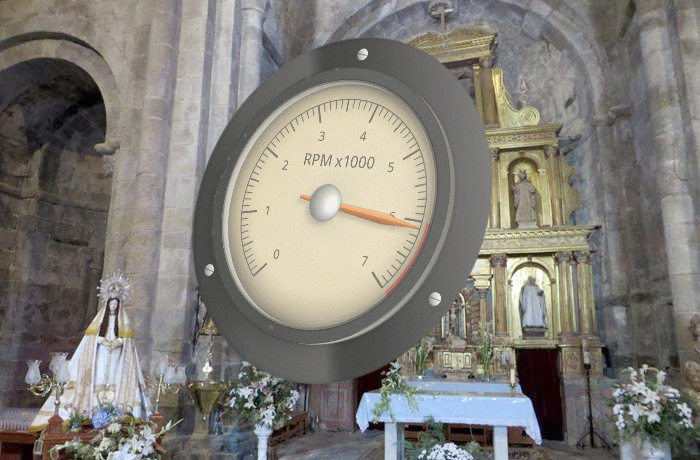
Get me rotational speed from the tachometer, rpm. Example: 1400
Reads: 6100
